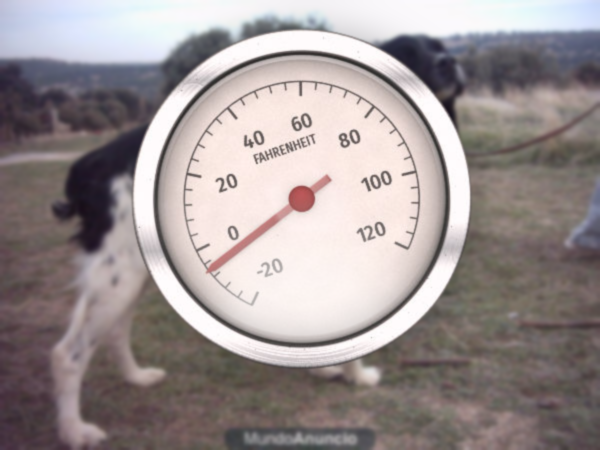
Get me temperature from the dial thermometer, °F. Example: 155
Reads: -6
